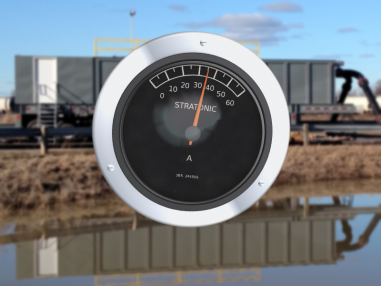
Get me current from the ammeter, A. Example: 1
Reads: 35
